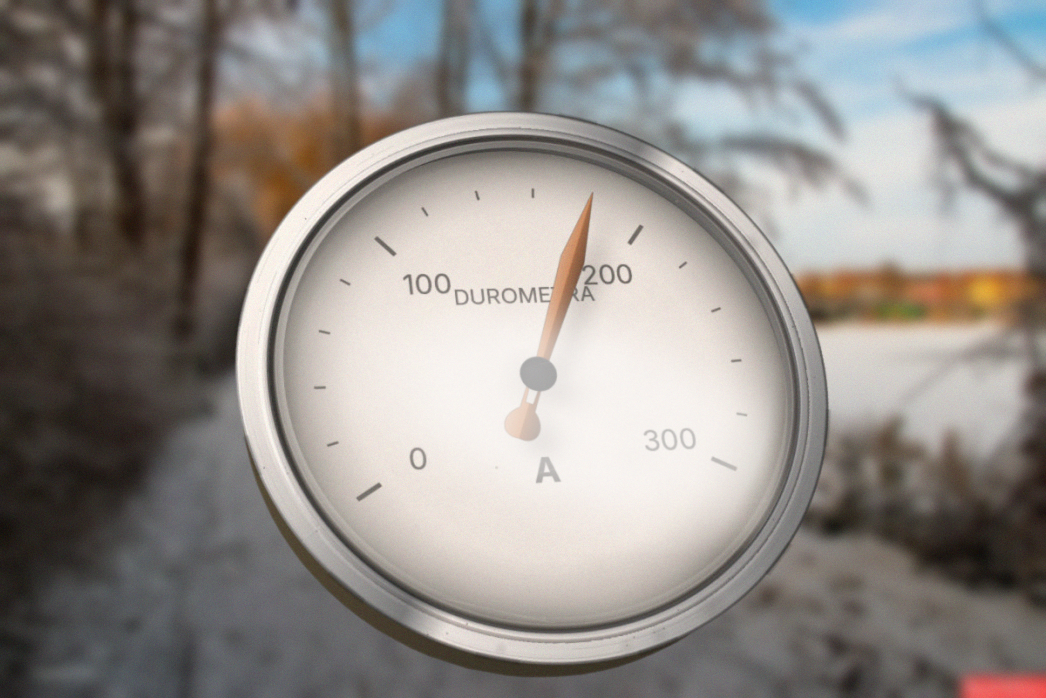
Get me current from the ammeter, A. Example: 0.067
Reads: 180
